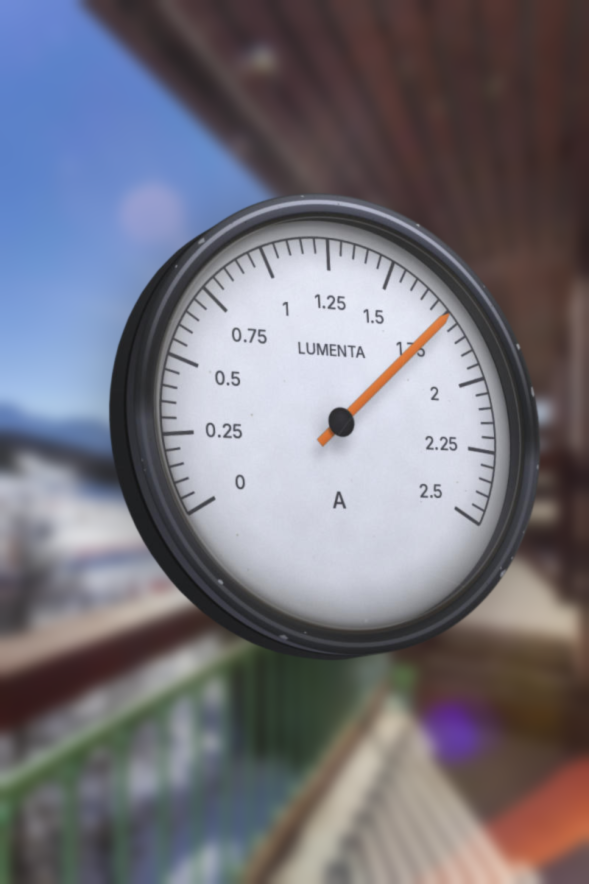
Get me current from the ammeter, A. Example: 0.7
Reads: 1.75
